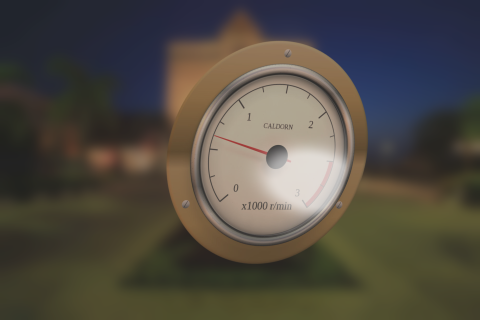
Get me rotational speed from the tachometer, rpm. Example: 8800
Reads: 625
